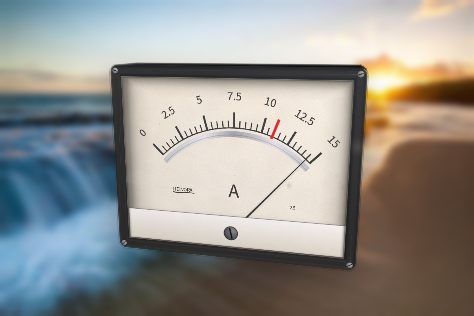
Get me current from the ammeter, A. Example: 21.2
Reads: 14.5
